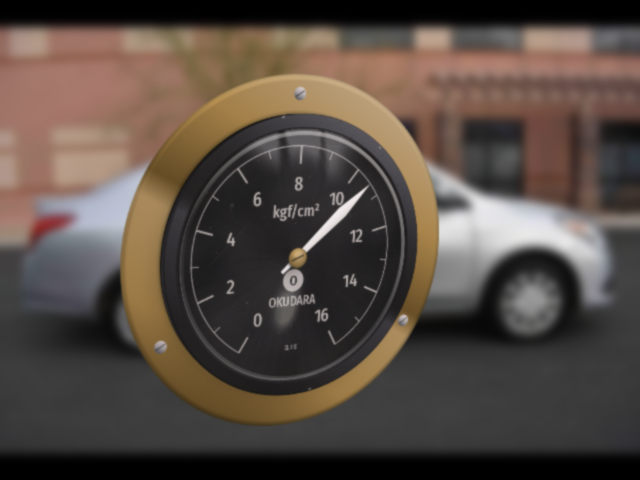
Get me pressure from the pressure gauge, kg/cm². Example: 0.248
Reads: 10.5
